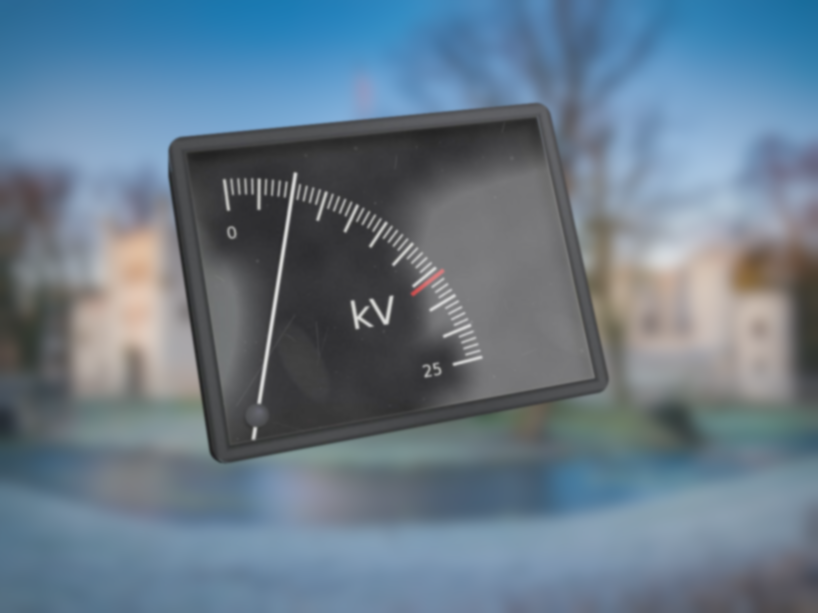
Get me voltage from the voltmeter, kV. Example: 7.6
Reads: 5
